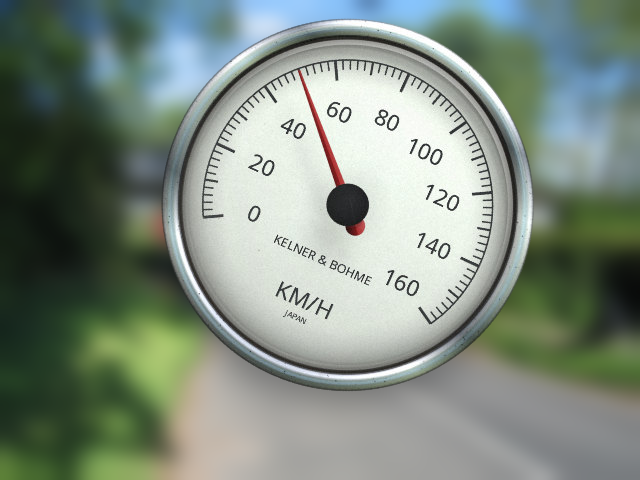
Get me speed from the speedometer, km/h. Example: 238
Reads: 50
